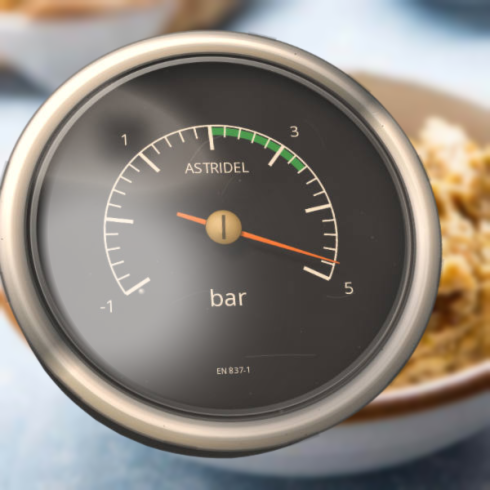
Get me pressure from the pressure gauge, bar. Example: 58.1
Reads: 4.8
